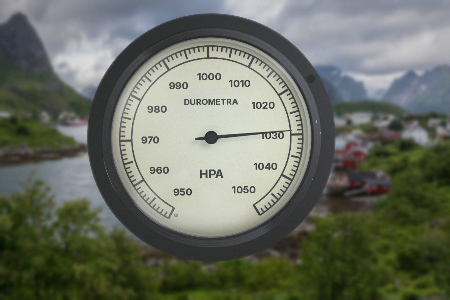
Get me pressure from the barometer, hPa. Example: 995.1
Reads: 1029
